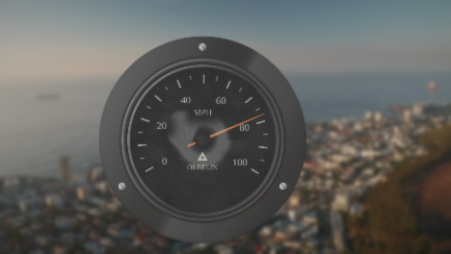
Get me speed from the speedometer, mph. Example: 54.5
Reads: 77.5
